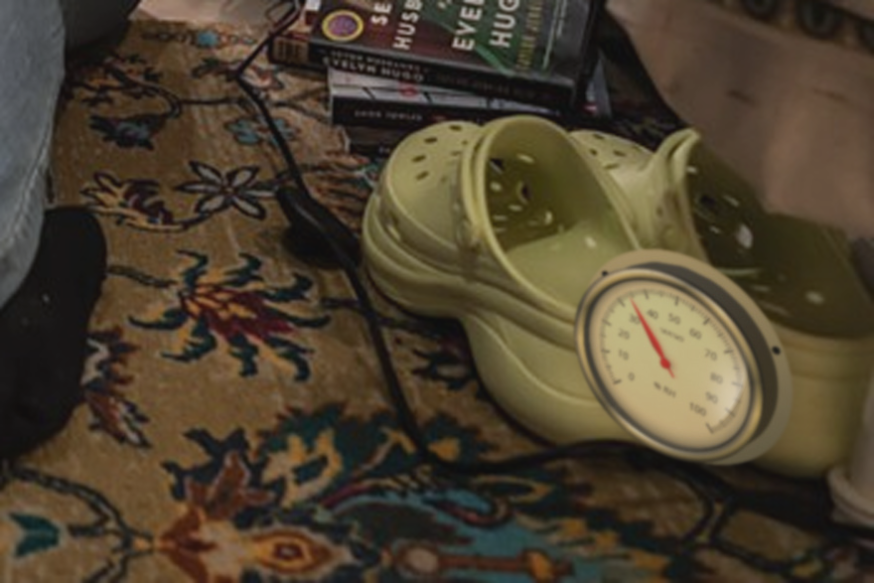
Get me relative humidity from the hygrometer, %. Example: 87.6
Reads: 35
